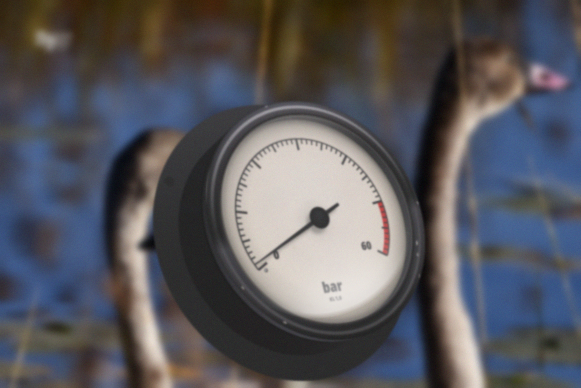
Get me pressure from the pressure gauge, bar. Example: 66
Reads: 1
